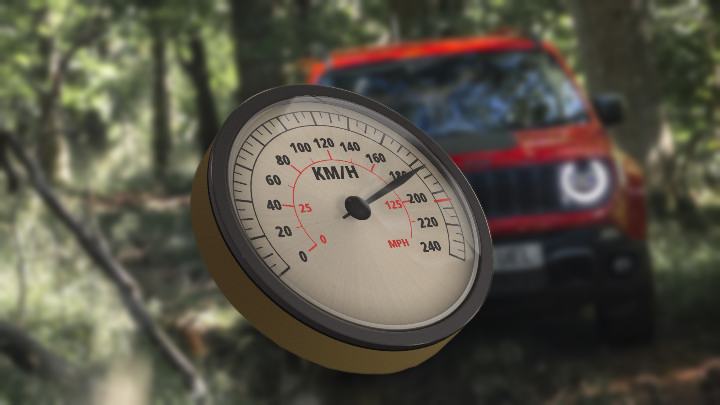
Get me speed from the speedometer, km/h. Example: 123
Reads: 185
